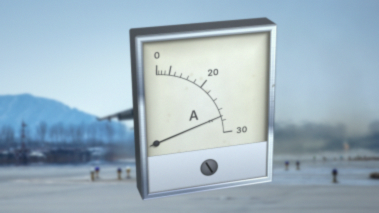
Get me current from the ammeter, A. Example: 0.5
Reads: 27
